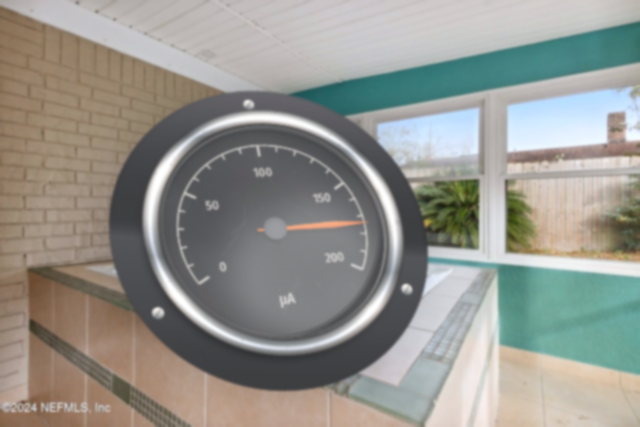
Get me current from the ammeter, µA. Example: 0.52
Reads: 175
